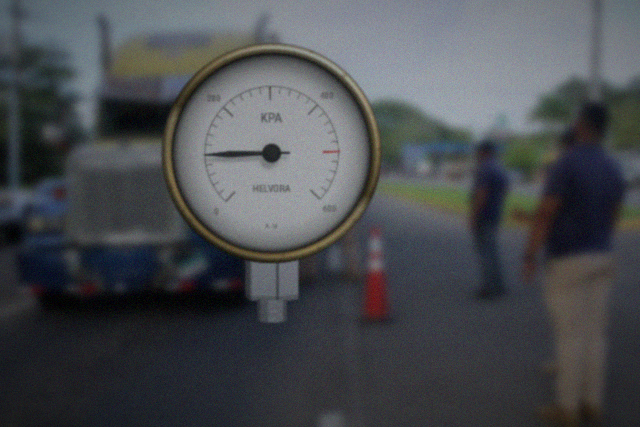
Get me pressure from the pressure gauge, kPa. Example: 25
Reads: 100
